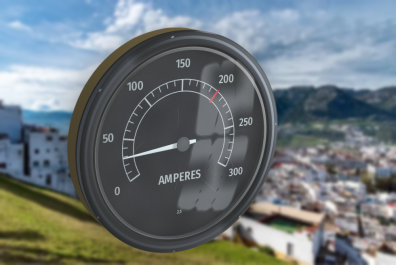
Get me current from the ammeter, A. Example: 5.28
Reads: 30
